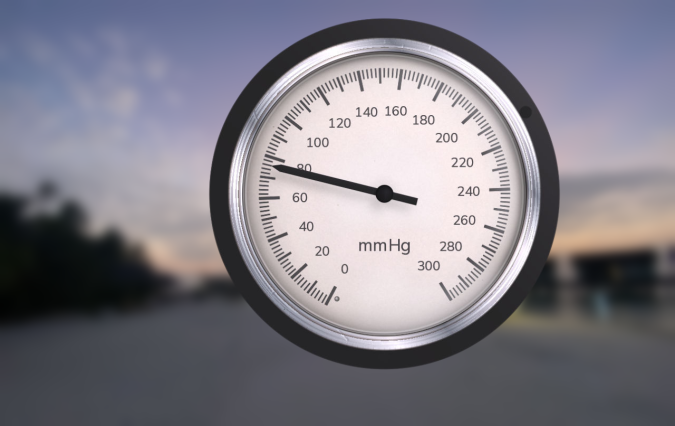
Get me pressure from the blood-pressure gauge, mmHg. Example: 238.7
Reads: 76
